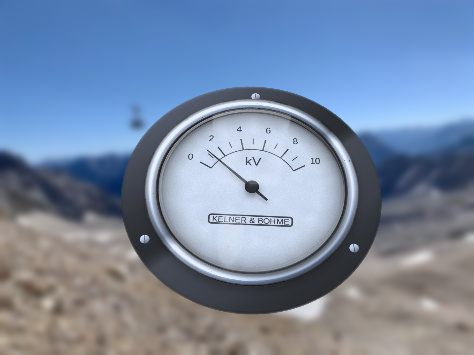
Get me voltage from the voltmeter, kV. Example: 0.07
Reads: 1
